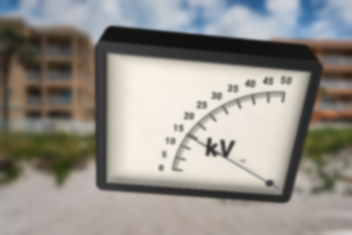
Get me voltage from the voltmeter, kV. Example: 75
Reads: 15
